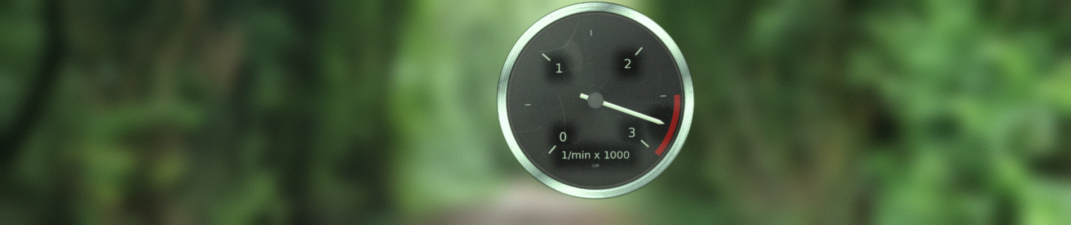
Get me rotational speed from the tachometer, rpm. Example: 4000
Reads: 2750
